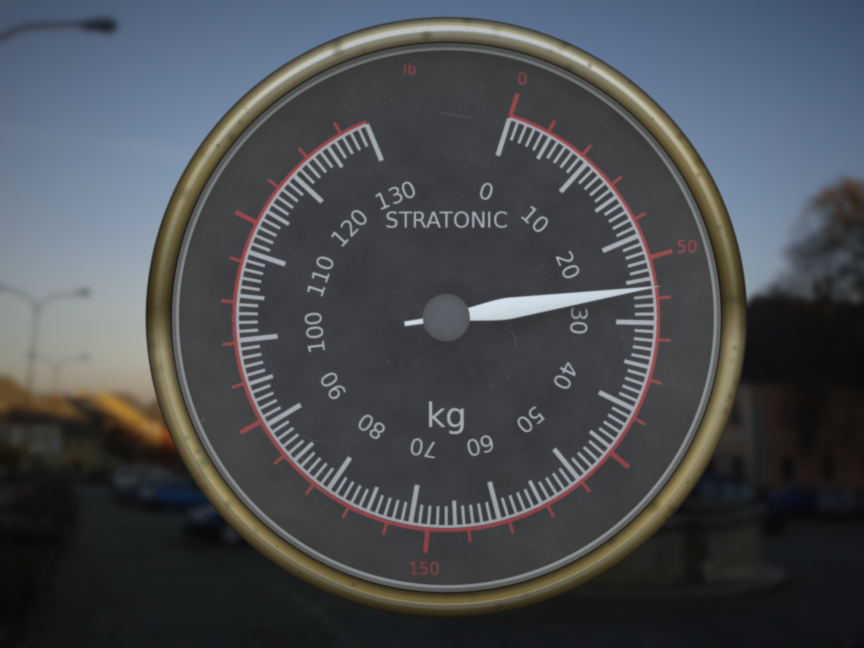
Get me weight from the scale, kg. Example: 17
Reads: 26
